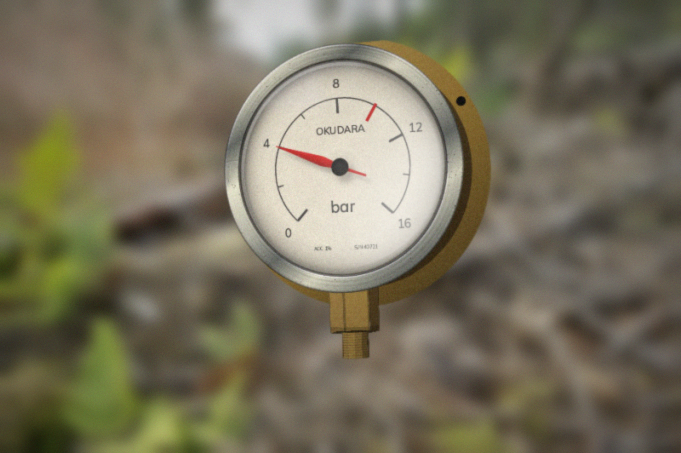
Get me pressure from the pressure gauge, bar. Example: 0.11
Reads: 4
